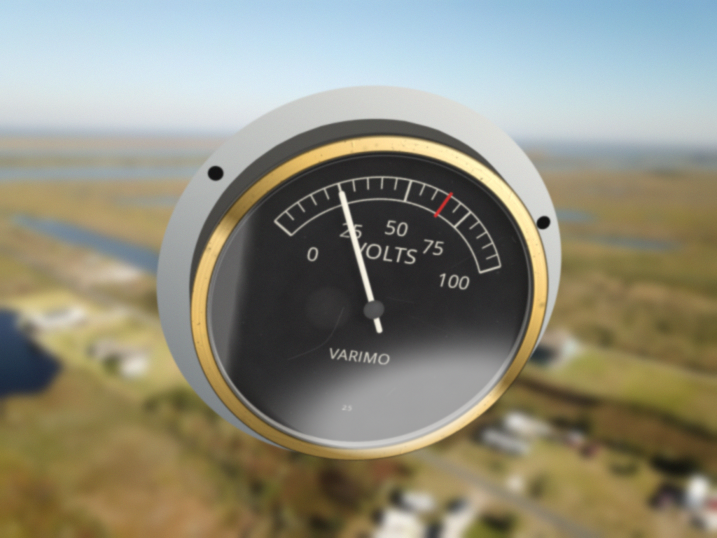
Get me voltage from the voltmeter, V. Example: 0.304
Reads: 25
